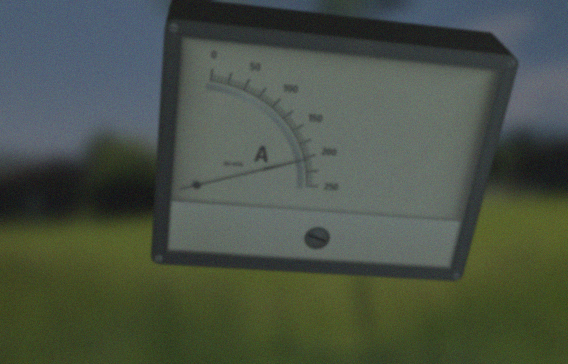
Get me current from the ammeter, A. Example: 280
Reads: 200
